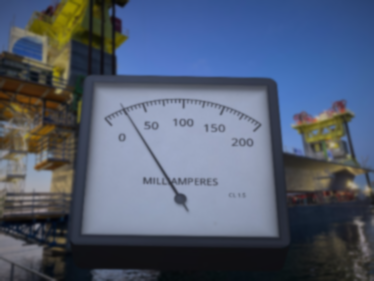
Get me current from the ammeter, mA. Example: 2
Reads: 25
